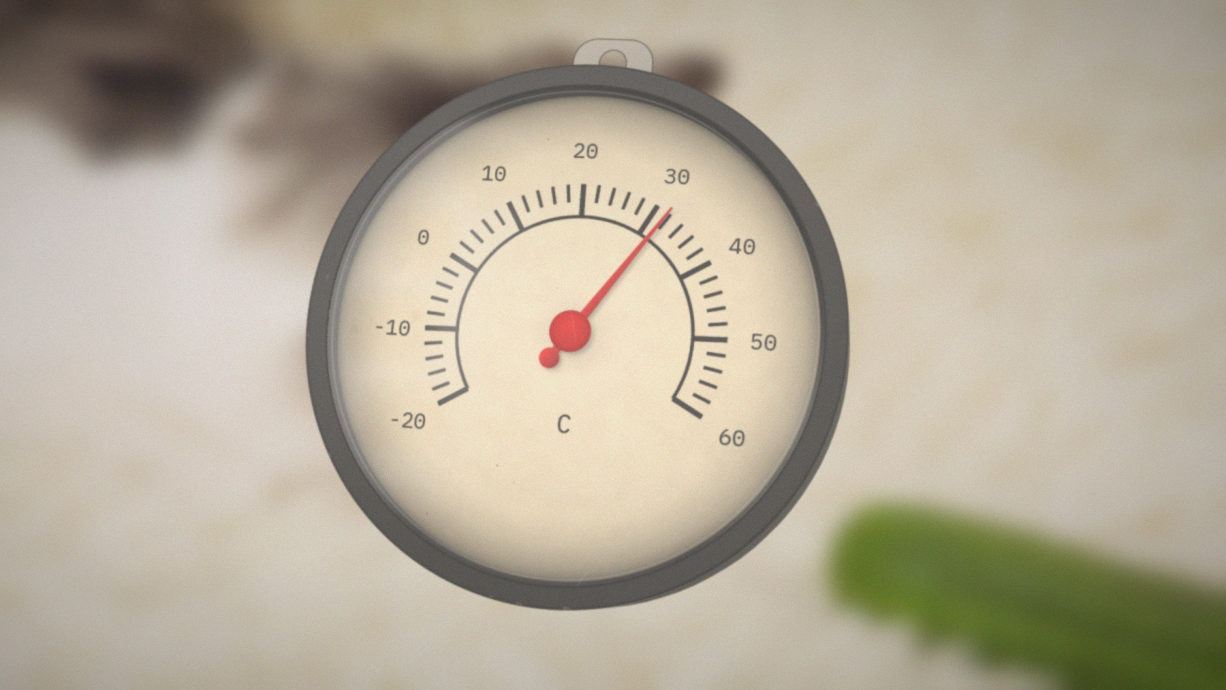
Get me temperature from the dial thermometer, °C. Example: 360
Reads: 32
